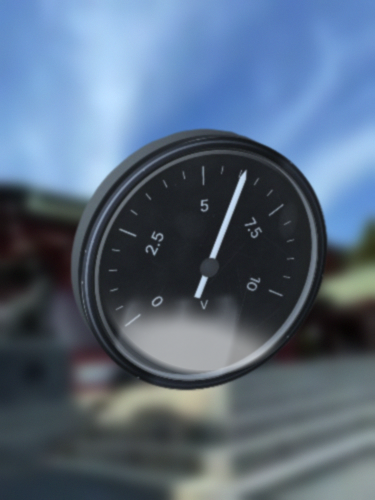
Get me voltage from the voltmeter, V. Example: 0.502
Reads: 6
